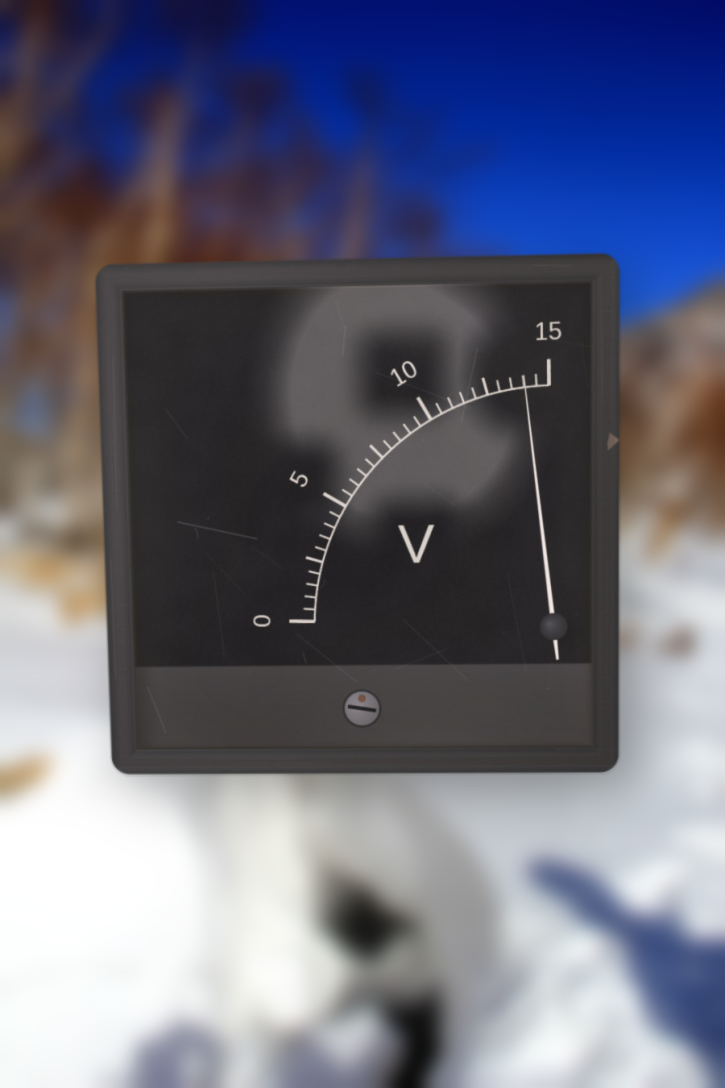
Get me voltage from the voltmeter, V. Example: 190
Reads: 14
